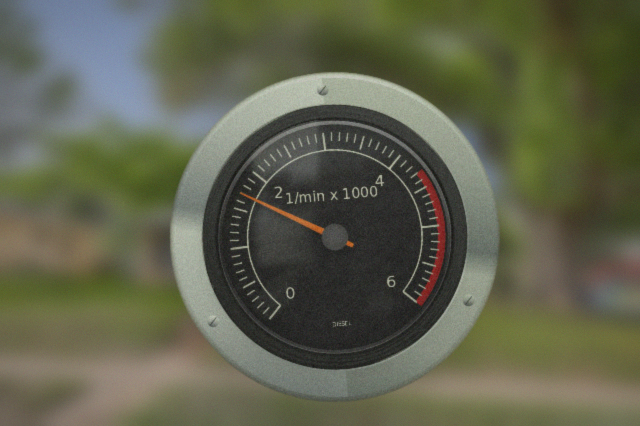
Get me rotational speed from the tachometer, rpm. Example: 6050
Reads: 1700
